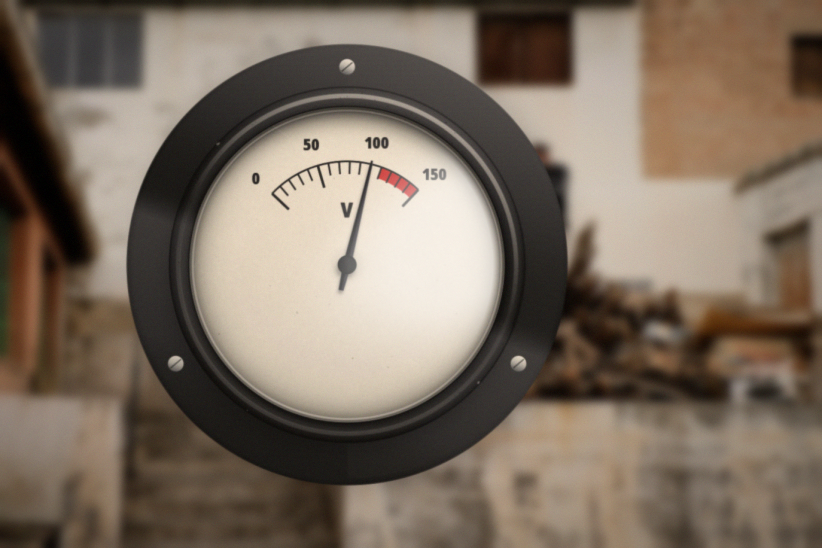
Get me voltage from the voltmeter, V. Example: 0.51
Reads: 100
